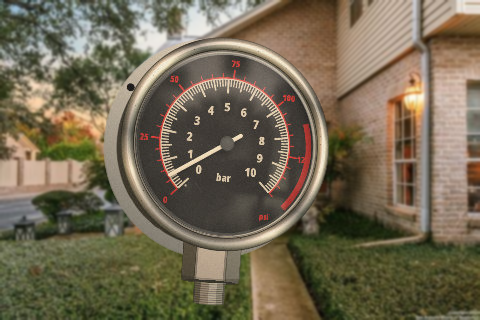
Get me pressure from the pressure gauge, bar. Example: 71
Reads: 0.5
